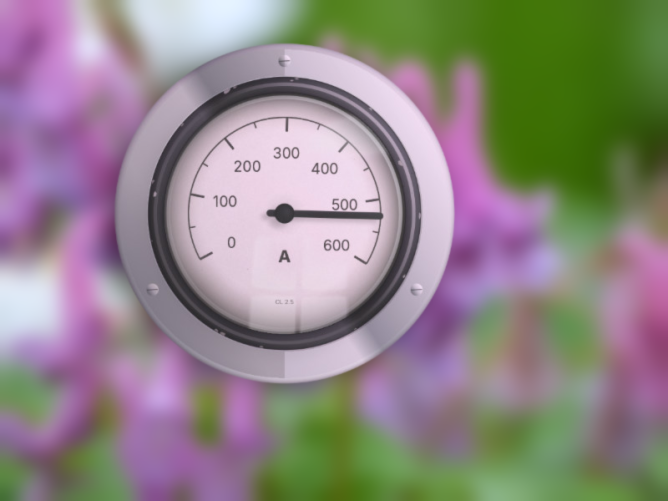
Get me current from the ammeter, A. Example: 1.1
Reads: 525
